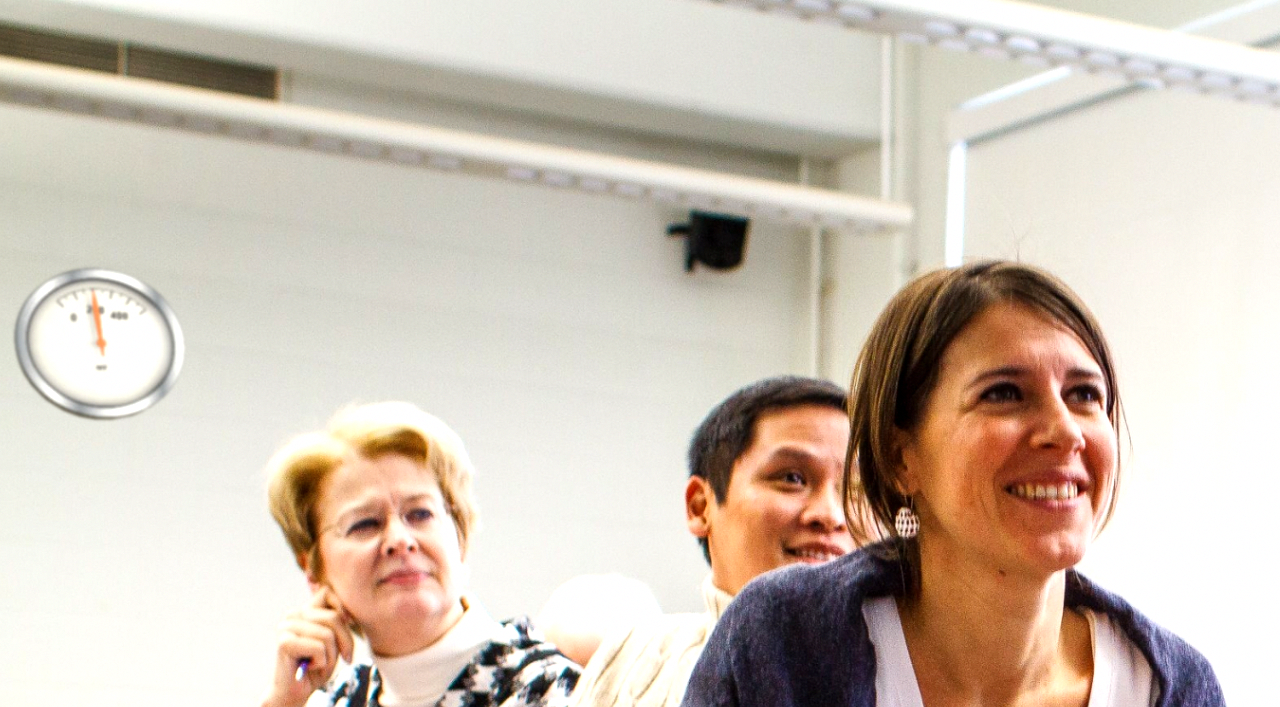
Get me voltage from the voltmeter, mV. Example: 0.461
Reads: 200
